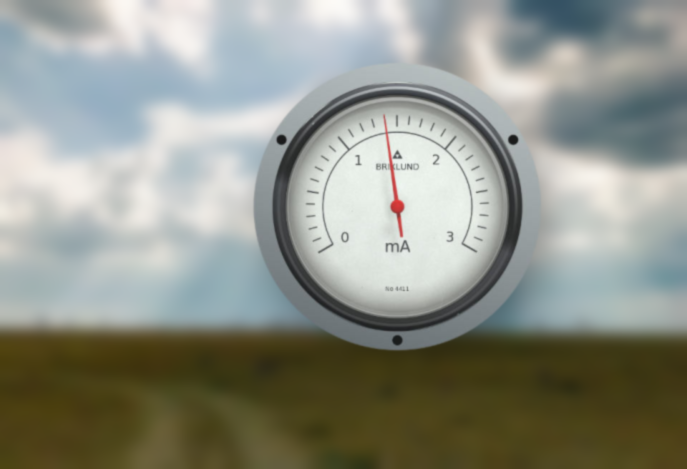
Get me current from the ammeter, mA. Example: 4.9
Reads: 1.4
